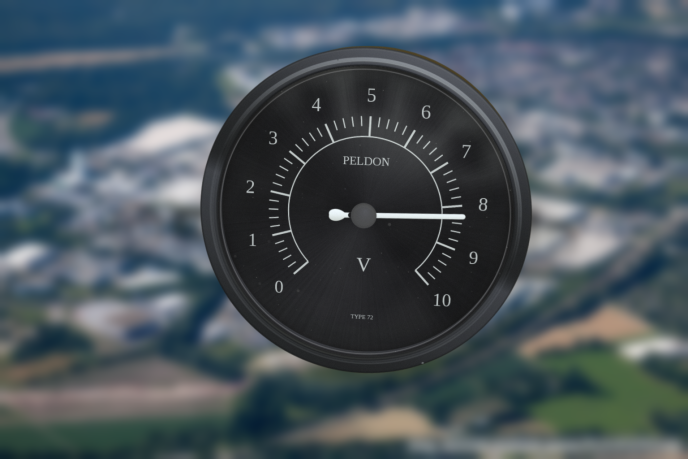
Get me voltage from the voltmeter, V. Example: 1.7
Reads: 8.2
